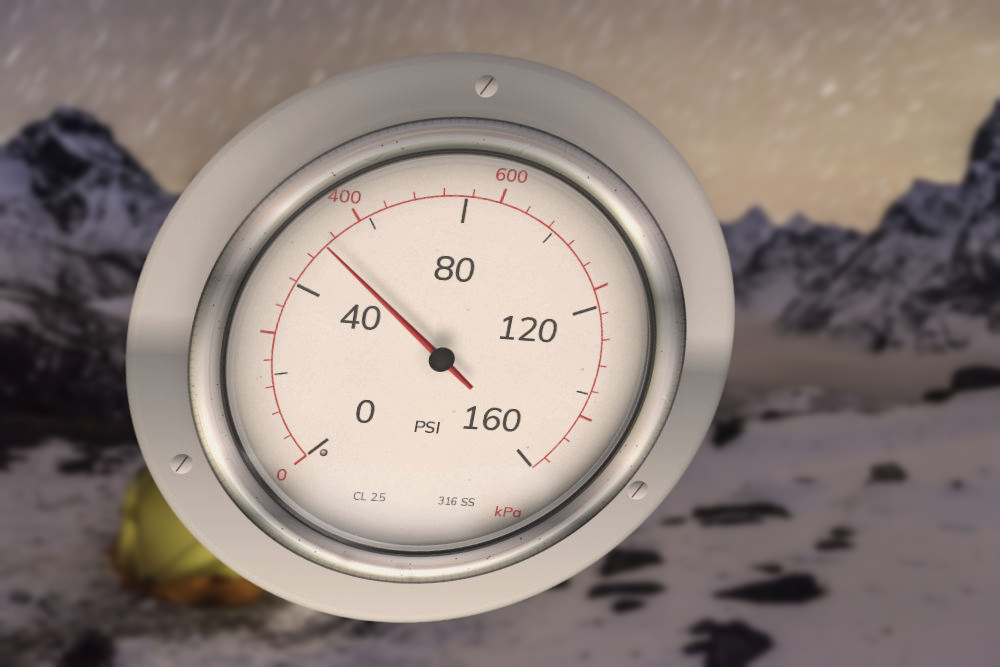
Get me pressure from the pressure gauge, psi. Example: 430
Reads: 50
